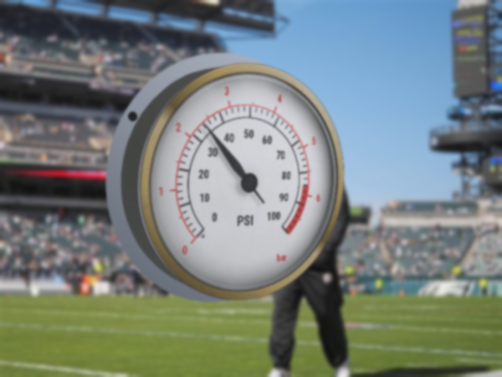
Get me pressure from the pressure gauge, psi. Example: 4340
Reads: 34
